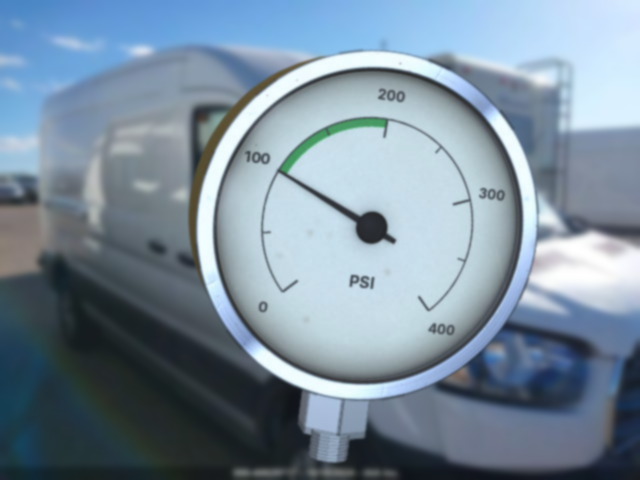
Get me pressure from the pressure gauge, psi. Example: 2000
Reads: 100
